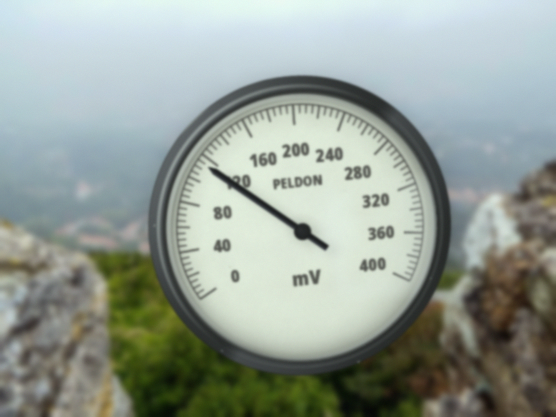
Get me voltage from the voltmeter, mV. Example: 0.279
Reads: 115
